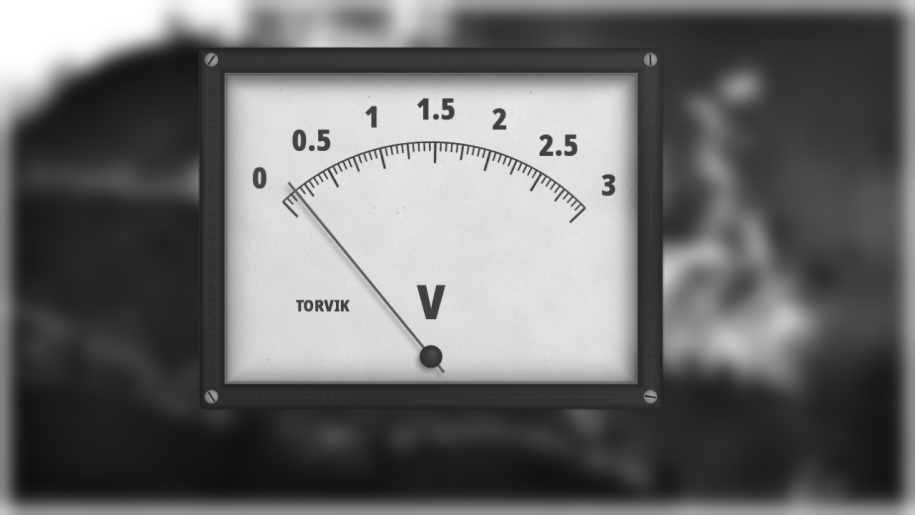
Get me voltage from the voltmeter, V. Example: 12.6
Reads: 0.15
